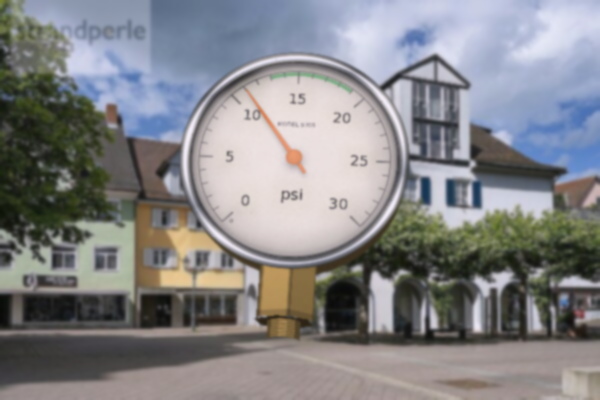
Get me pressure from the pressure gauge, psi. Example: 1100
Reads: 11
